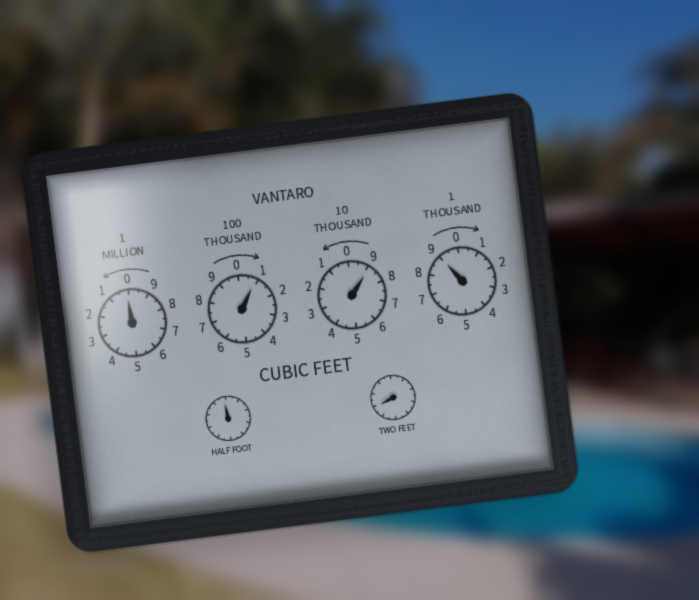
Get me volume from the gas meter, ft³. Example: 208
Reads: 8900
